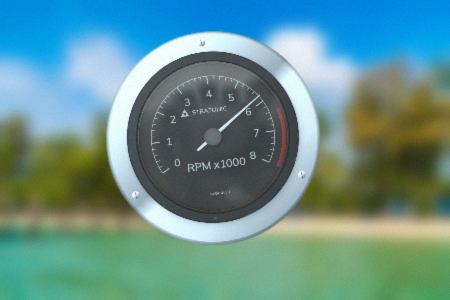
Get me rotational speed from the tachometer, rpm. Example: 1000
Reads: 5800
